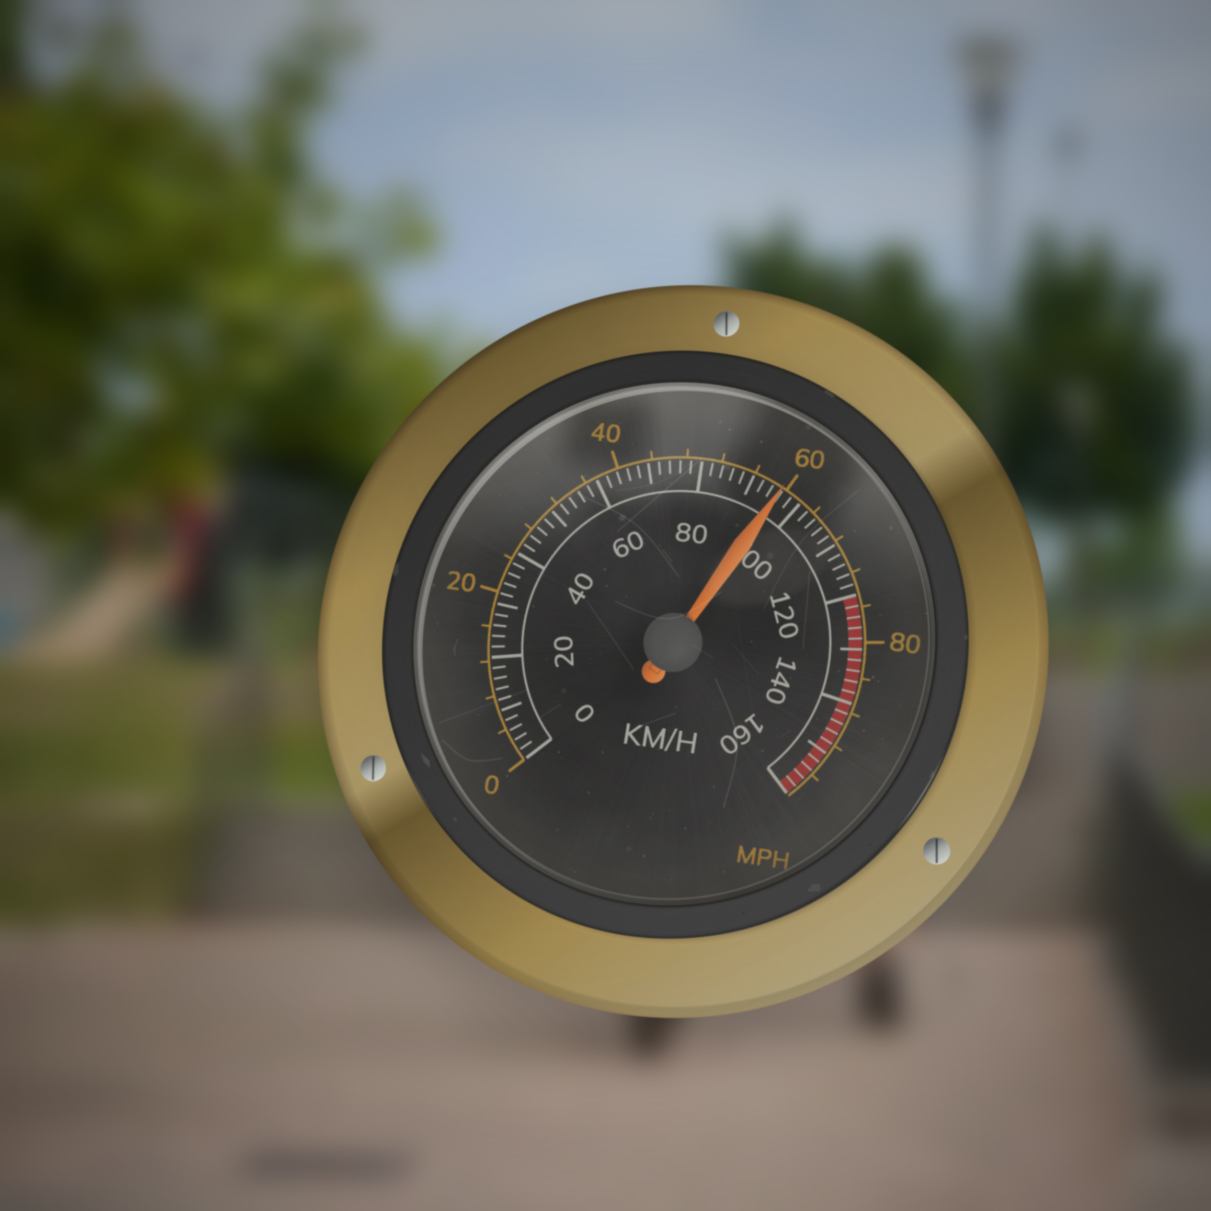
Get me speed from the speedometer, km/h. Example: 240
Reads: 96
